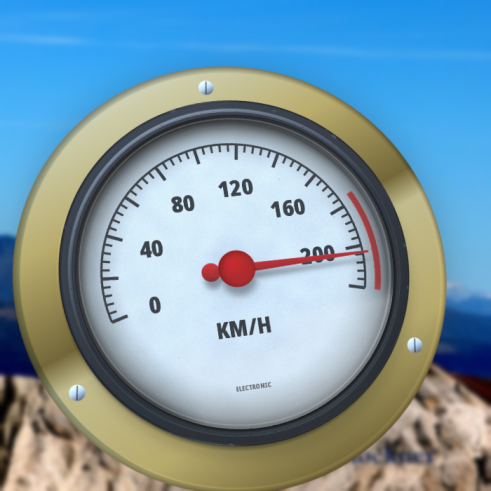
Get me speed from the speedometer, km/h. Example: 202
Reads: 204
